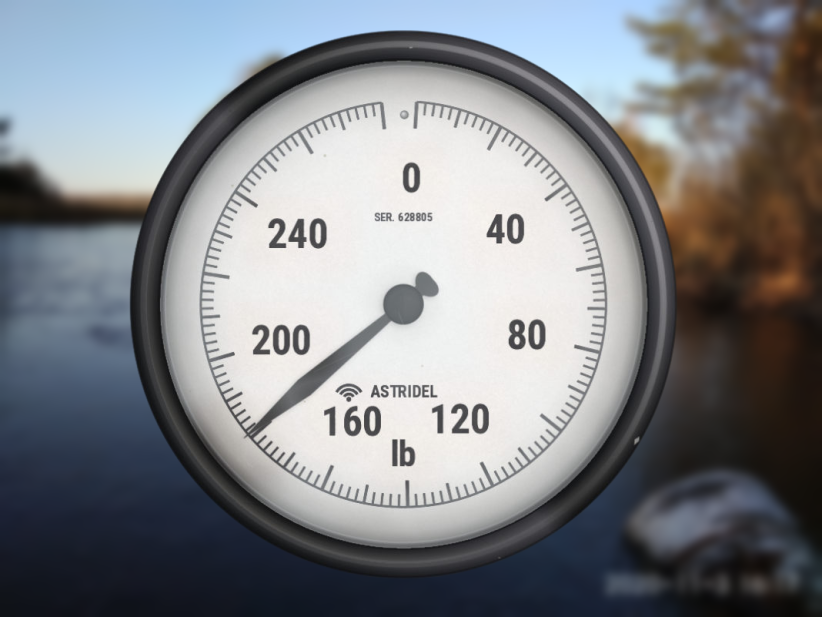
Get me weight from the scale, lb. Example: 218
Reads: 181
